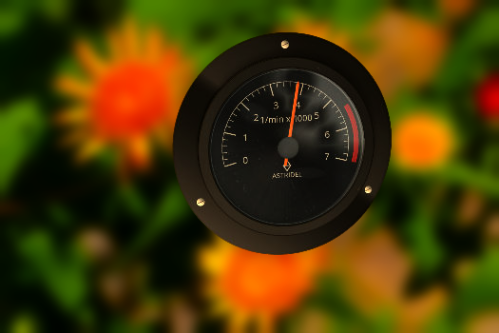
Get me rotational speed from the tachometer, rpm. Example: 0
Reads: 3800
